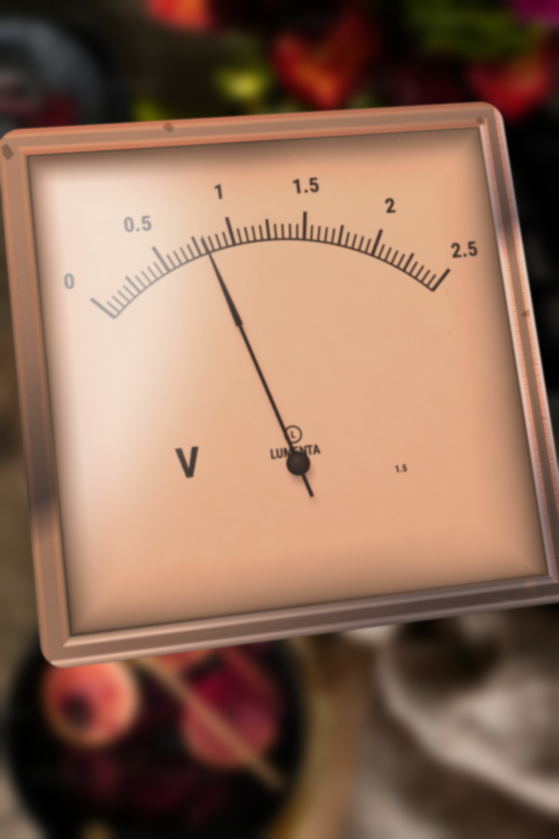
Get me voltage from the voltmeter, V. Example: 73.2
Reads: 0.8
